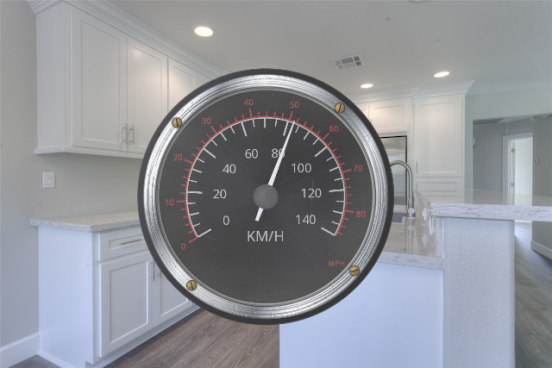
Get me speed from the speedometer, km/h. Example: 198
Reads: 82.5
